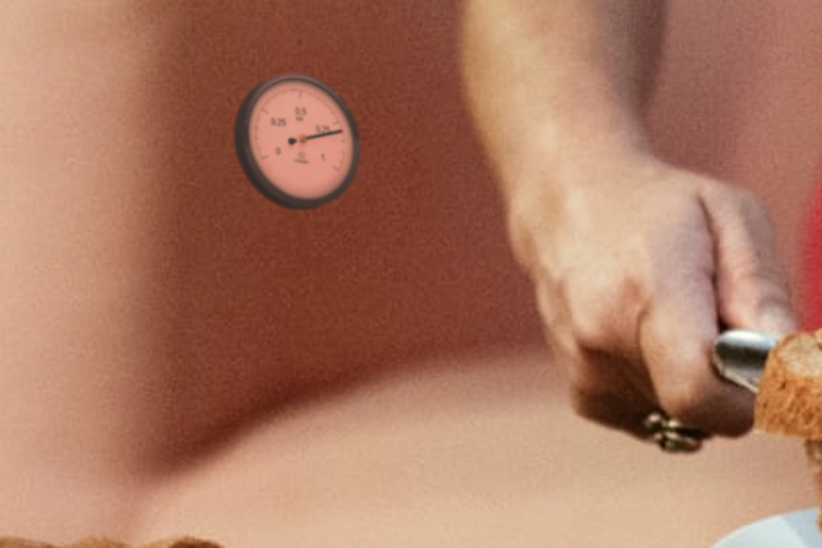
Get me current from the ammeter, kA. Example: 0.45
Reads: 0.8
